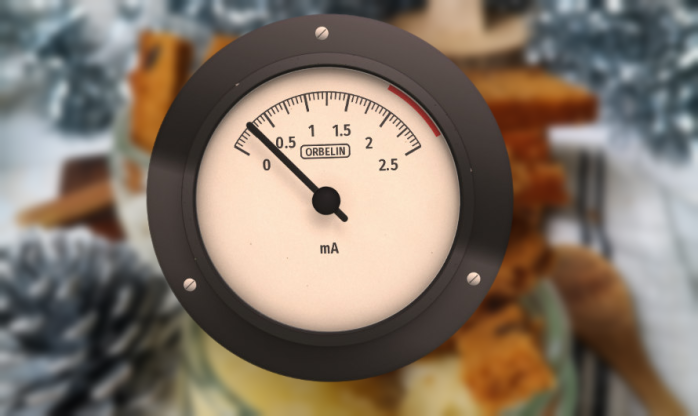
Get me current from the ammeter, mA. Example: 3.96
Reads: 0.3
